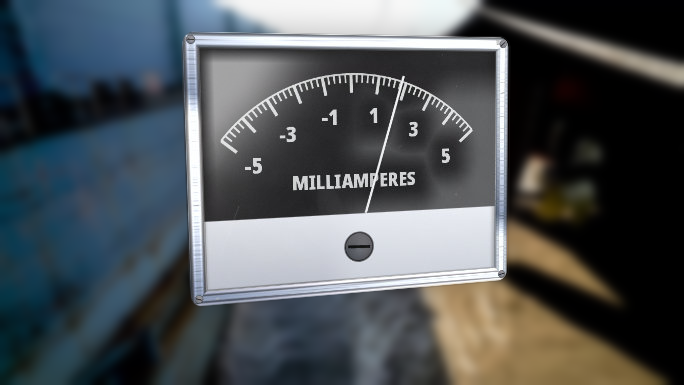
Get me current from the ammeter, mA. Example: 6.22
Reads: 1.8
